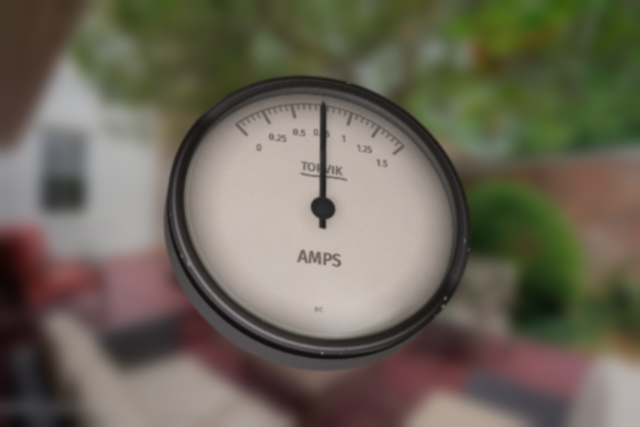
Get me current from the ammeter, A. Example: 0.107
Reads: 0.75
